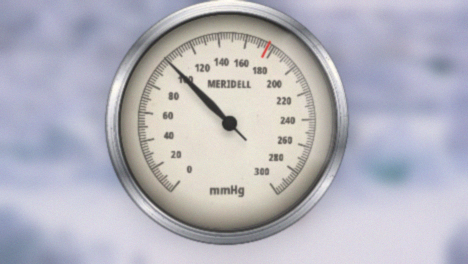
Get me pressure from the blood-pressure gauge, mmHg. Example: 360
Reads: 100
